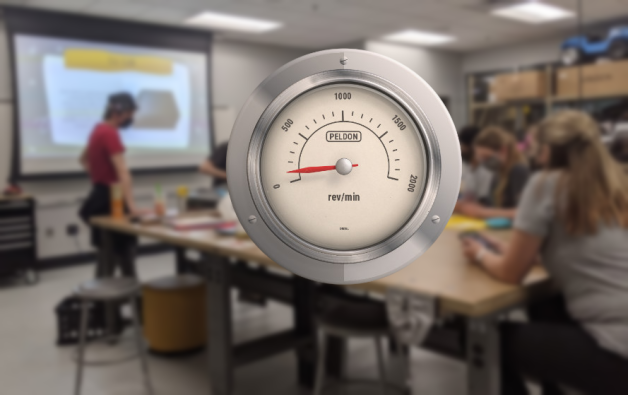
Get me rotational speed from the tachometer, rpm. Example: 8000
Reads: 100
